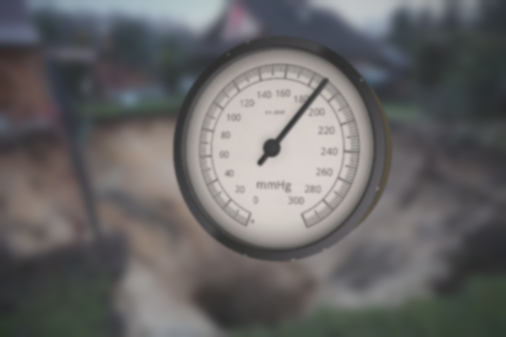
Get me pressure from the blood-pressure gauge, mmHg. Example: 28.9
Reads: 190
